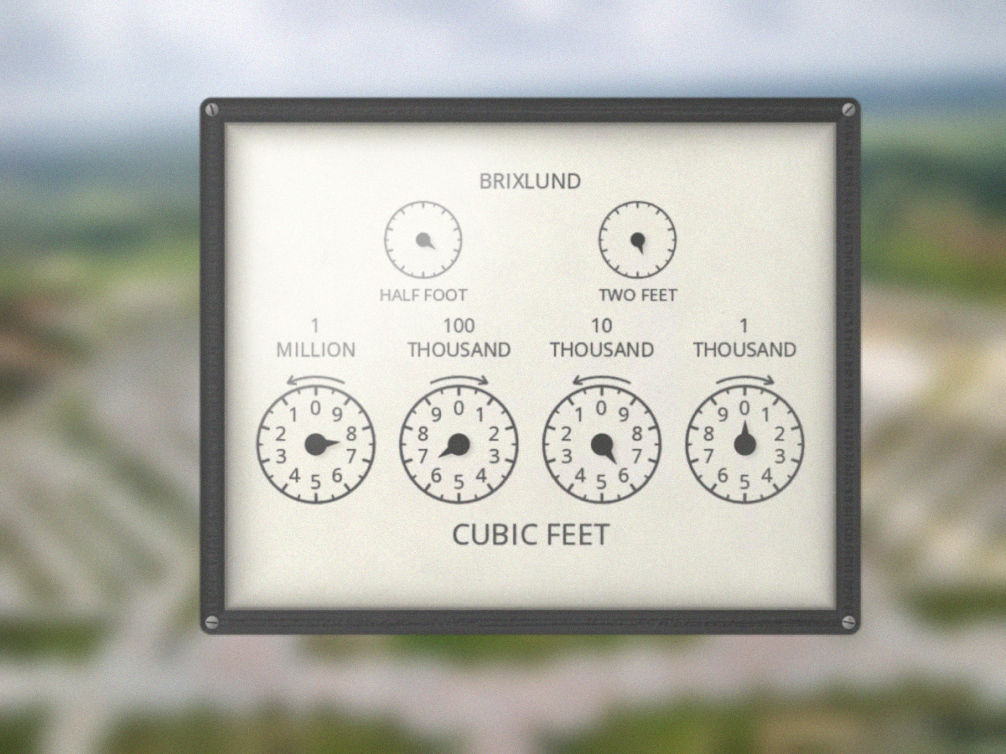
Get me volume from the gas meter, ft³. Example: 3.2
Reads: 766000
